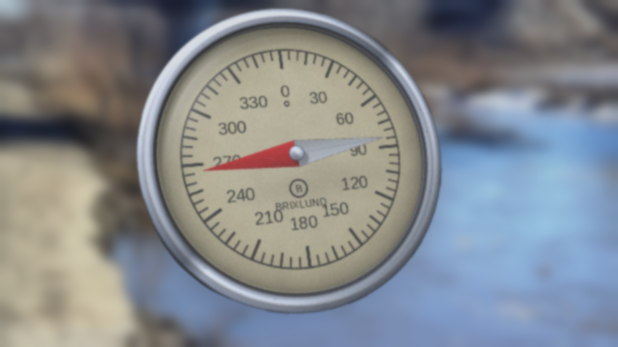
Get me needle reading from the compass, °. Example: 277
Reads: 265
